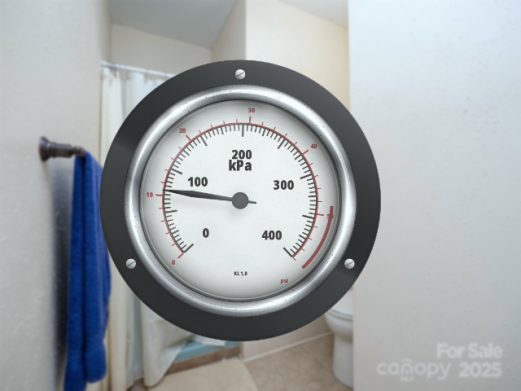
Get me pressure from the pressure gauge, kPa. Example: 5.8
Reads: 75
